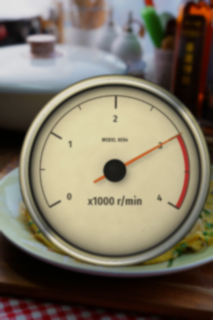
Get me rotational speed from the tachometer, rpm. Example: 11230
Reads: 3000
